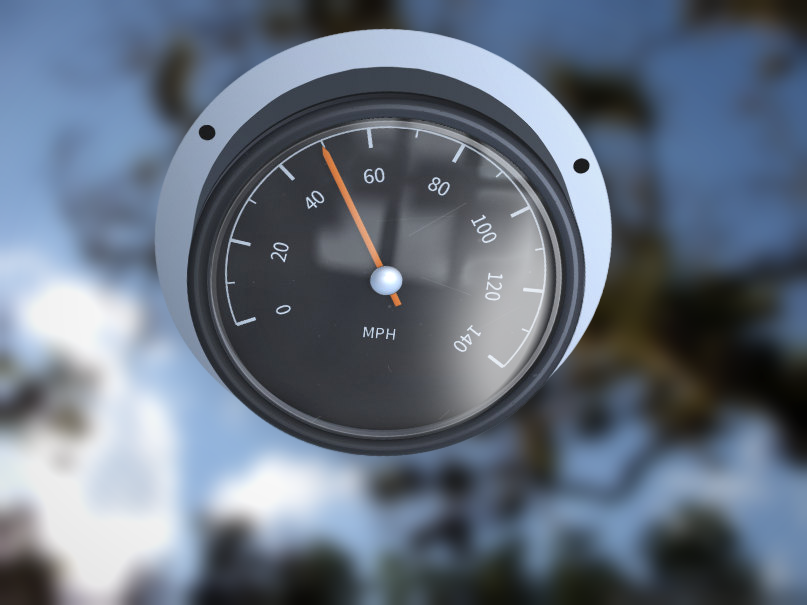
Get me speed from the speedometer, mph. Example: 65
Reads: 50
